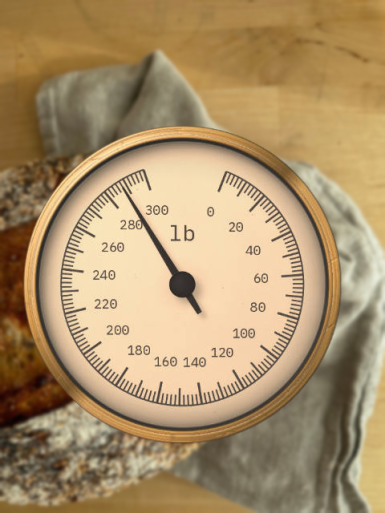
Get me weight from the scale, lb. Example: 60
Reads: 288
